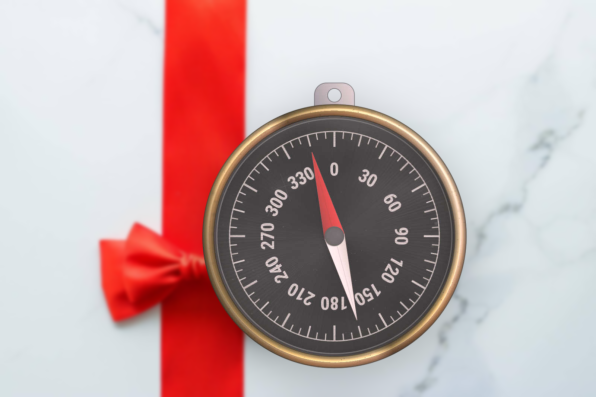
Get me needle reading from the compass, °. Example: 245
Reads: 345
